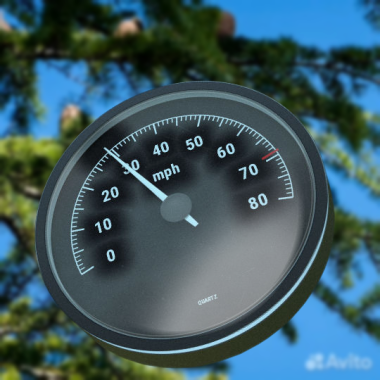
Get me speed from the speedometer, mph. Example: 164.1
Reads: 29
